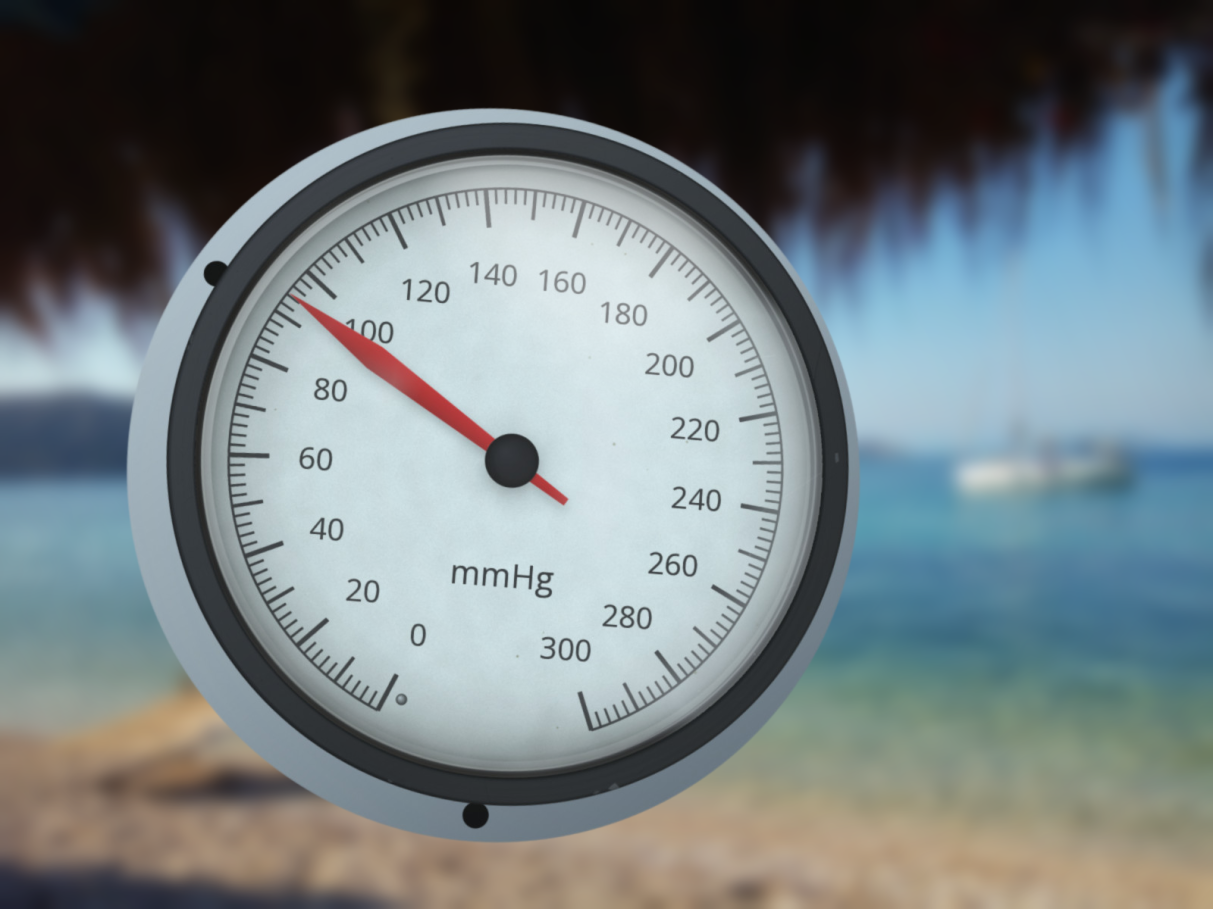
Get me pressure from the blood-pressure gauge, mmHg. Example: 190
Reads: 94
